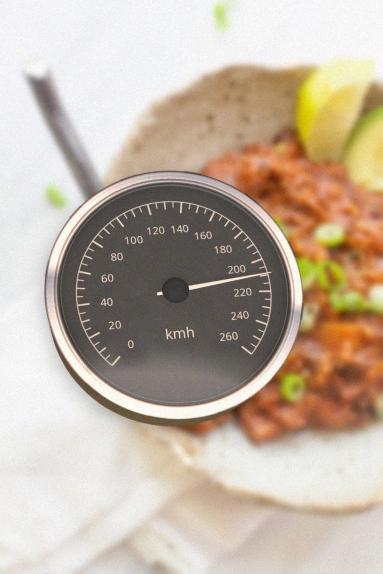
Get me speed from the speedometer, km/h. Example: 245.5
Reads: 210
